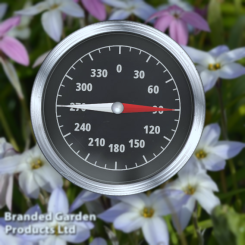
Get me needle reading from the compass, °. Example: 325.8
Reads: 90
